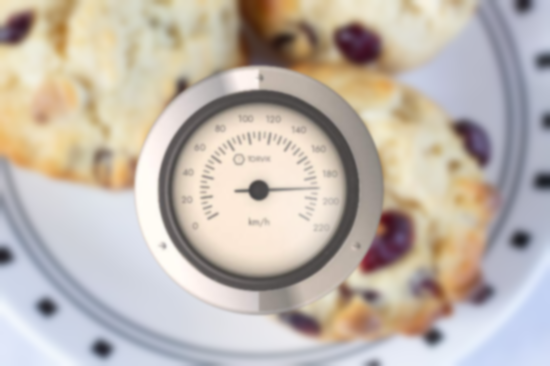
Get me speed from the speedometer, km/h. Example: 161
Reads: 190
